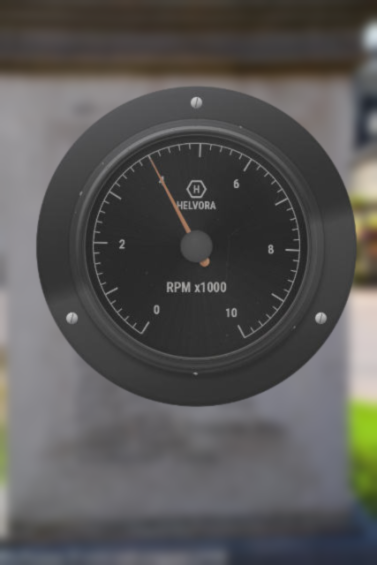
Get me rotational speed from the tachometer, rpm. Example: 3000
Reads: 4000
